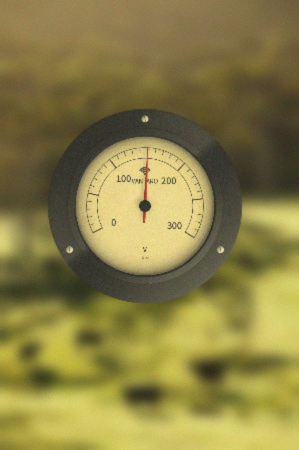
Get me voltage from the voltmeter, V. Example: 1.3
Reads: 150
